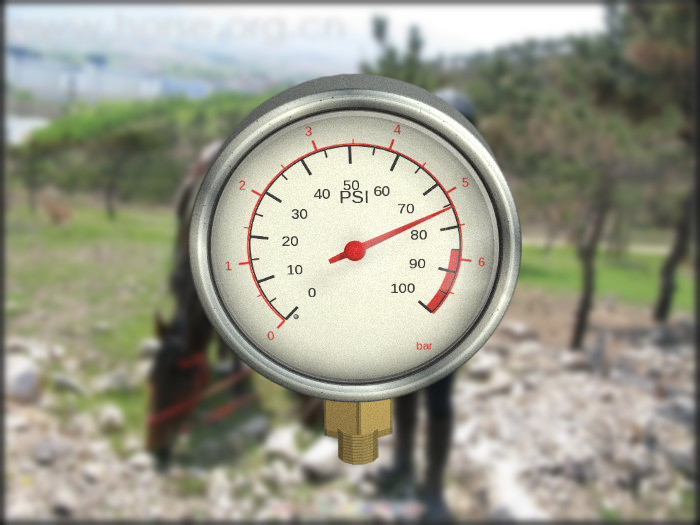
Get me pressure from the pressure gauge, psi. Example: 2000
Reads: 75
